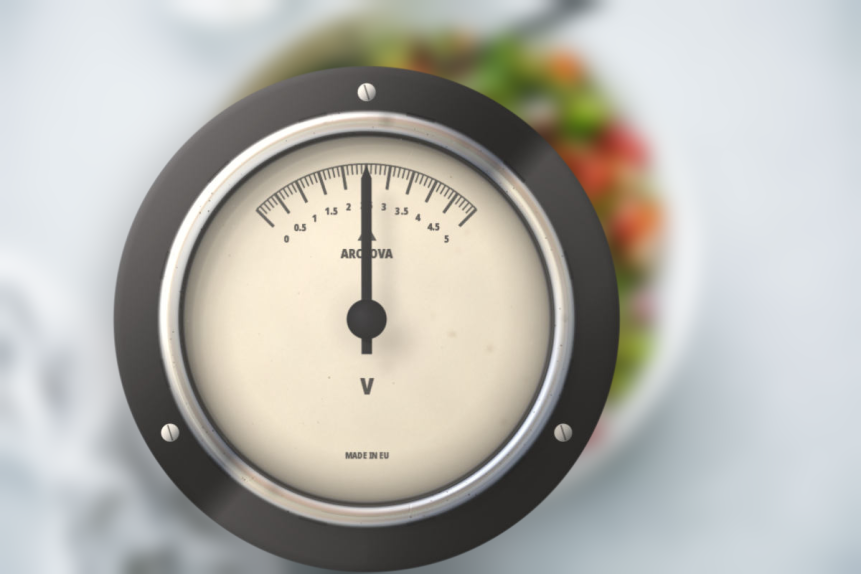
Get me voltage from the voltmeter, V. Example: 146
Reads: 2.5
